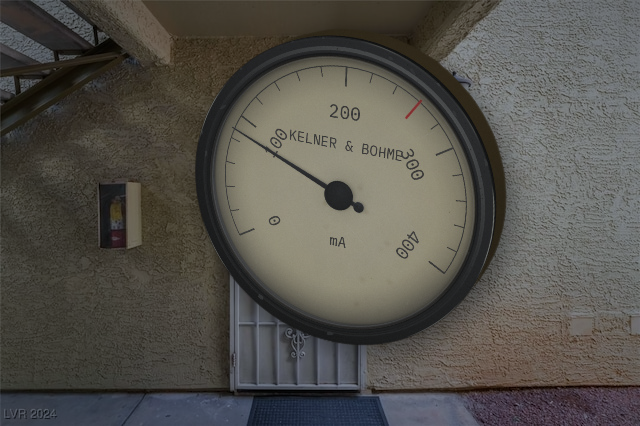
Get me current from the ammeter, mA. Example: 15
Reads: 90
